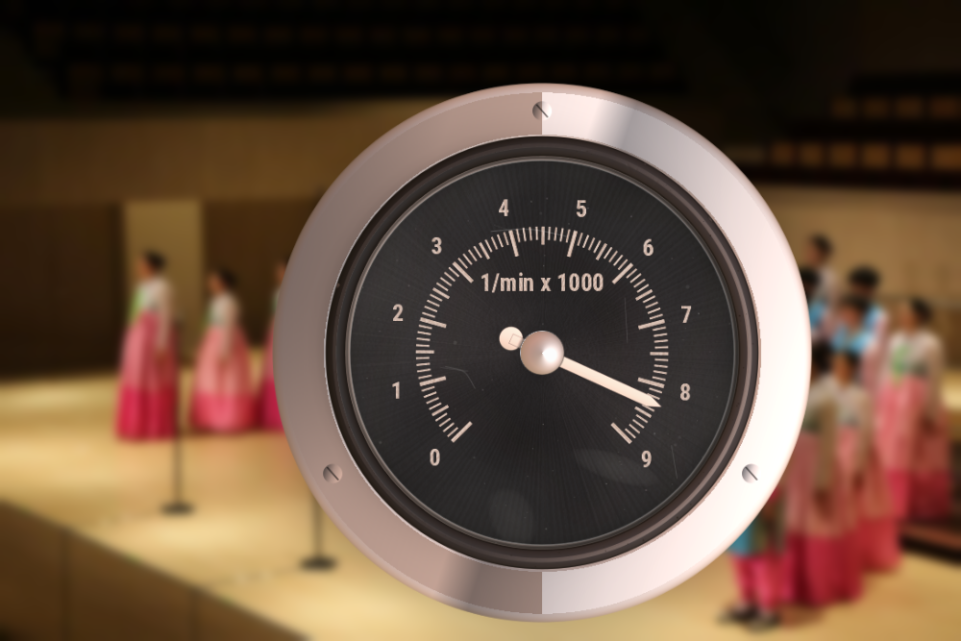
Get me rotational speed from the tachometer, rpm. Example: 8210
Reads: 8300
